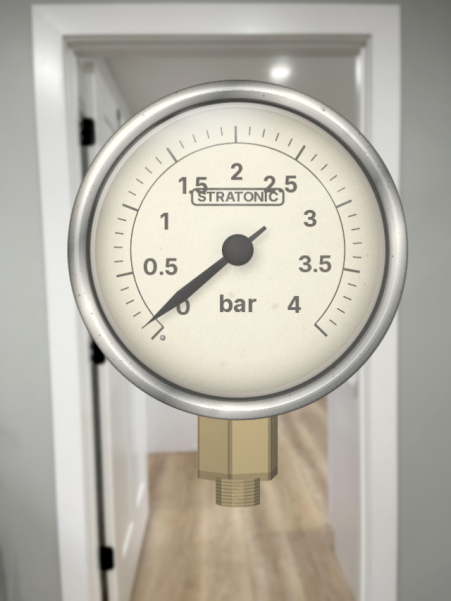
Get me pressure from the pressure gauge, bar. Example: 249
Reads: 0.1
